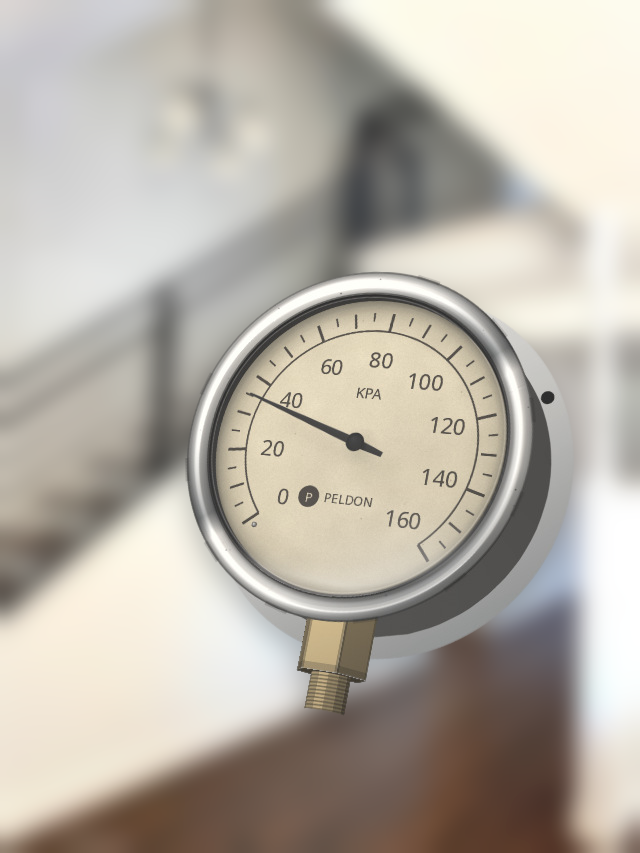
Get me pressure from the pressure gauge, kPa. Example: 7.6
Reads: 35
